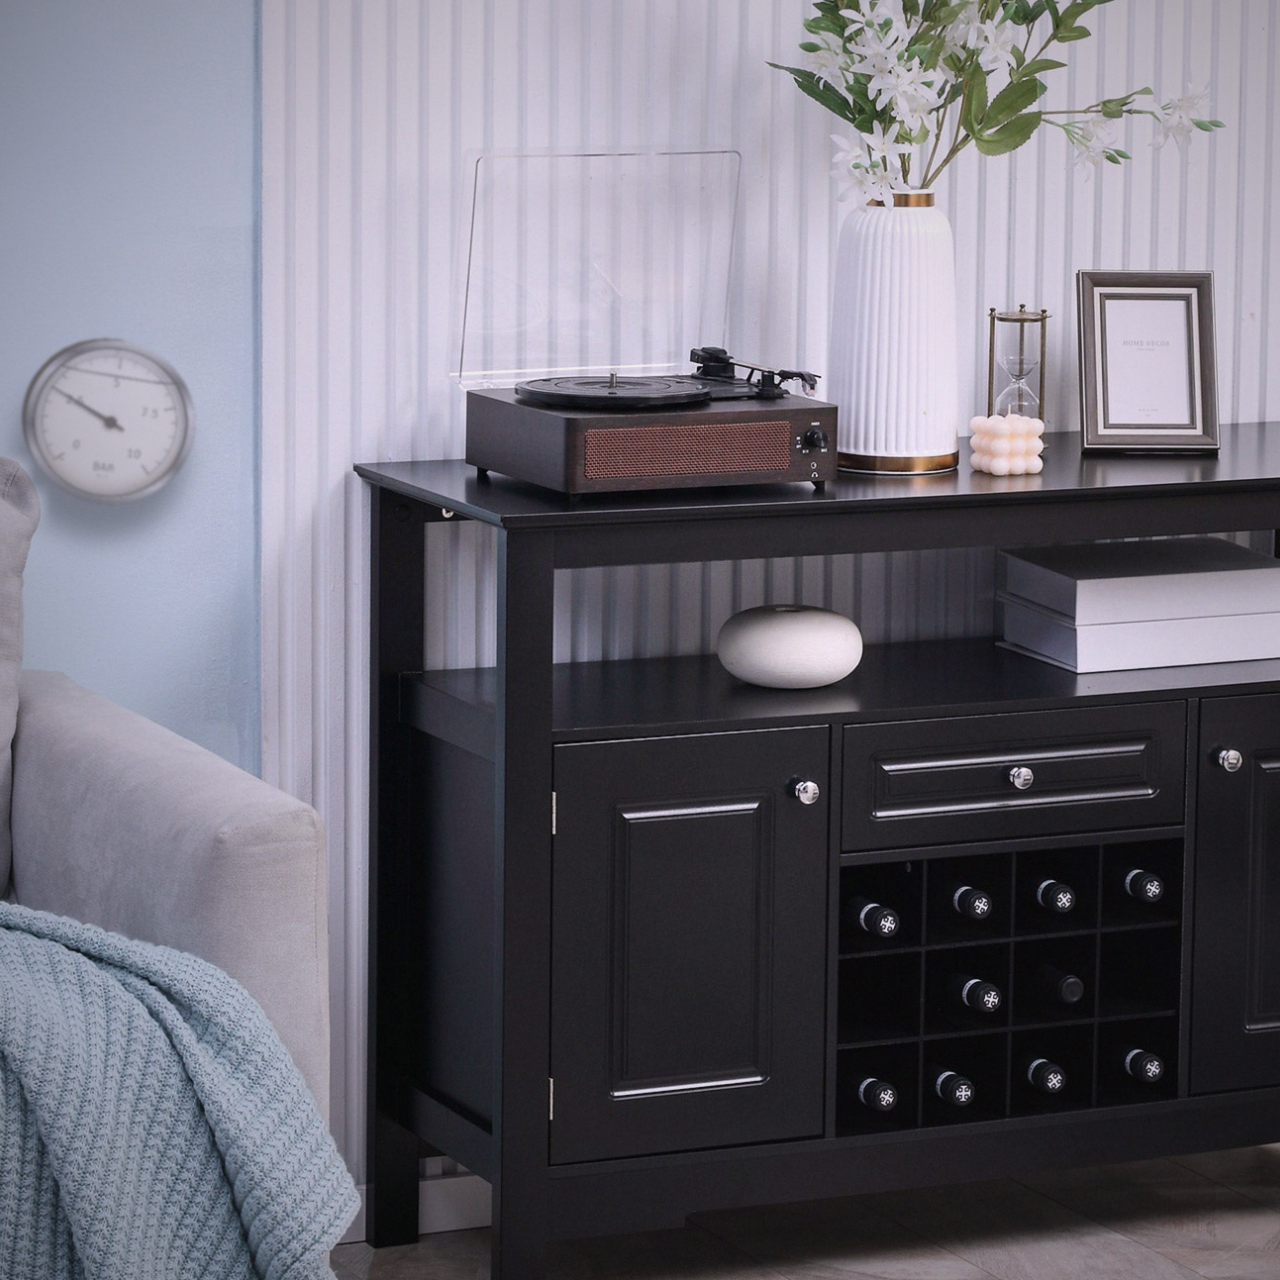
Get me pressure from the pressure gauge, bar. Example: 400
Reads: 2.5
